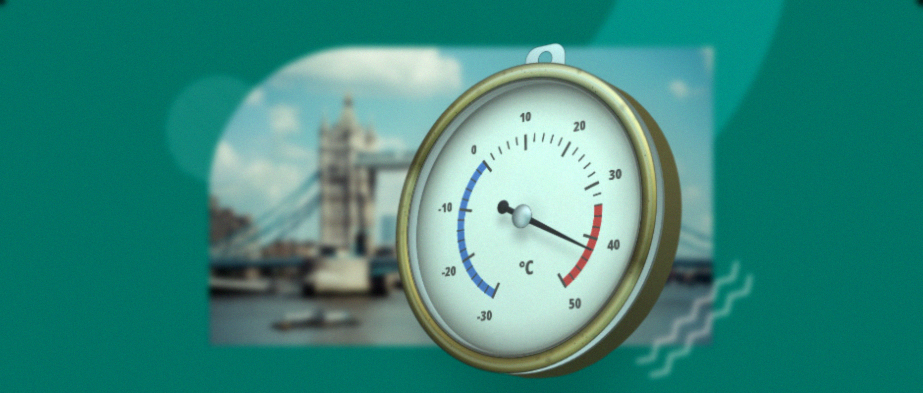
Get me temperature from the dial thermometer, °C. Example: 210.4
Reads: 42
